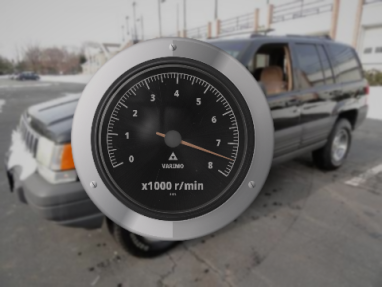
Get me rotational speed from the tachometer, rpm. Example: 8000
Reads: 7500
